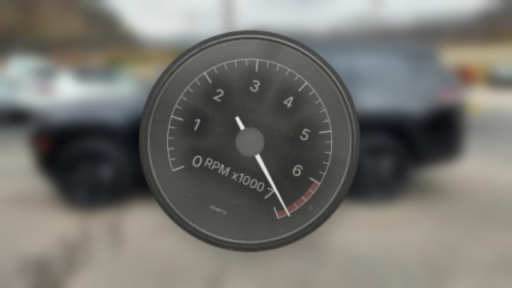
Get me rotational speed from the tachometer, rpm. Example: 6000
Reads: 6800
